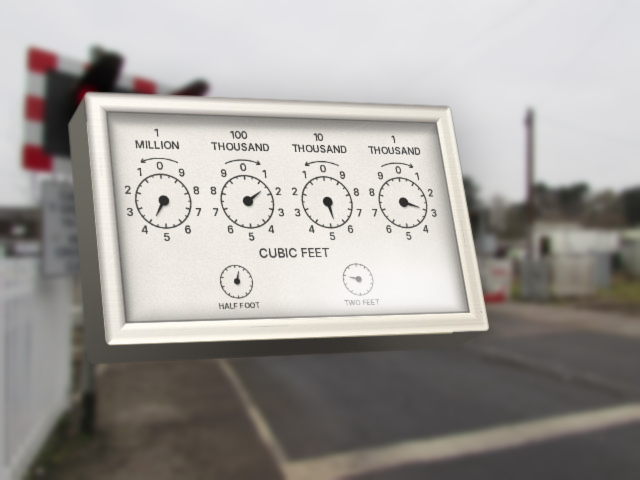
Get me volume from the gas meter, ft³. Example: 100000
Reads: 415300
